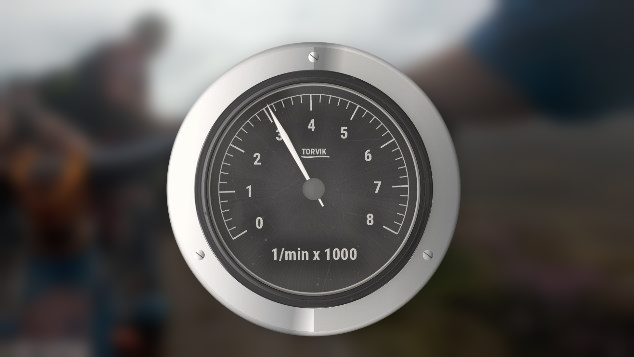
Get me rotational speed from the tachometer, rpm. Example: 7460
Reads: 3100
